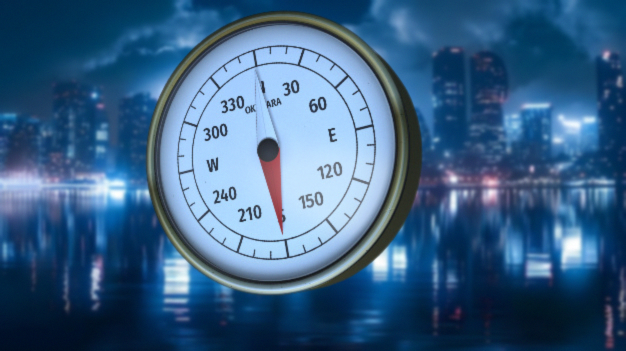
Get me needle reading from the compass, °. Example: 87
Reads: 180
